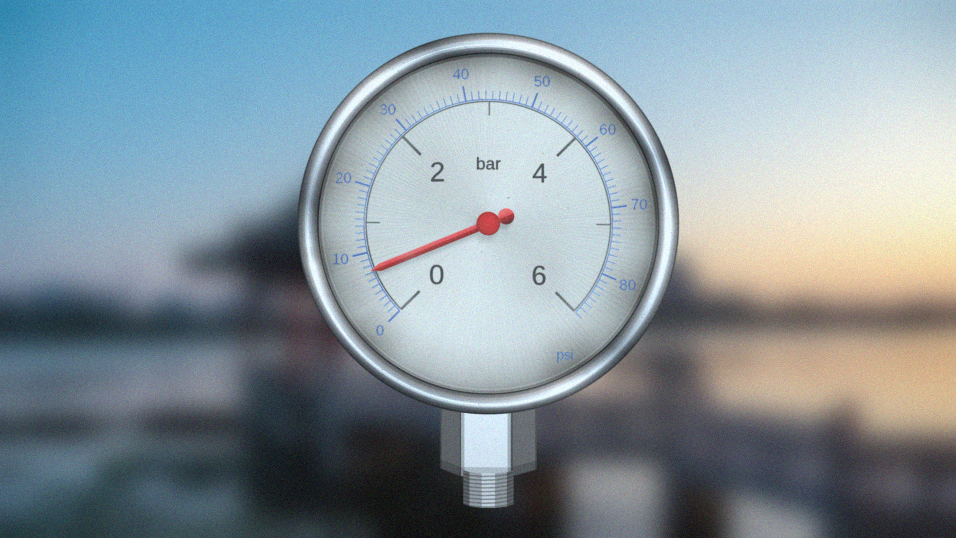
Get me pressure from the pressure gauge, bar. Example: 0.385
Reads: 0.5
